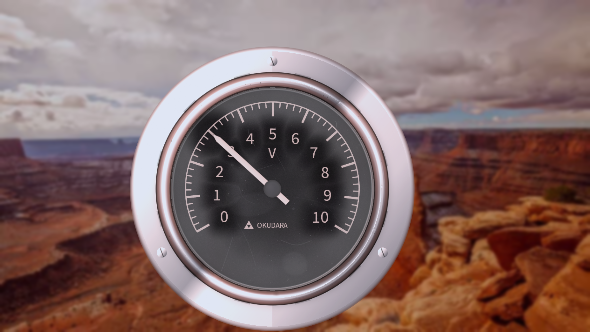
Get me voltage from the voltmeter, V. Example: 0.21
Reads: 3
